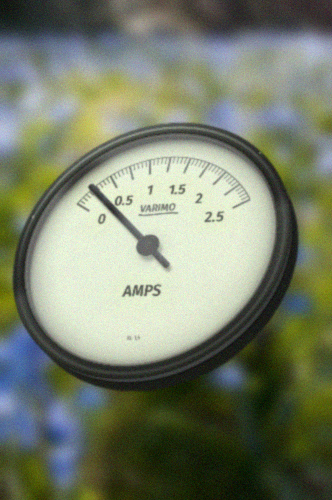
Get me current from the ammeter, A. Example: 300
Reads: 0.25
